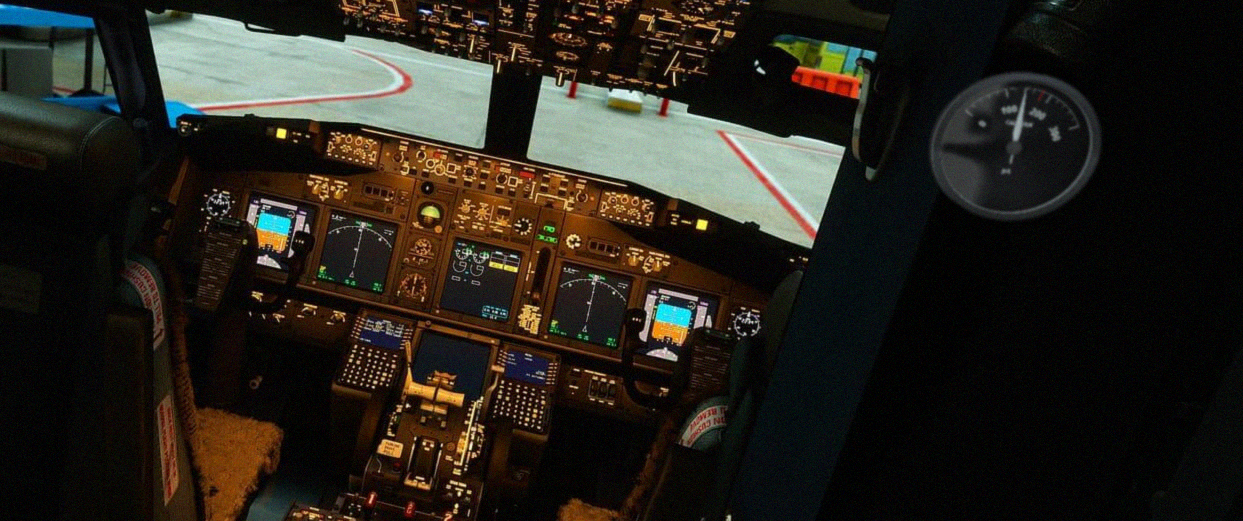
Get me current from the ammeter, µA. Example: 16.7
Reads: 140
